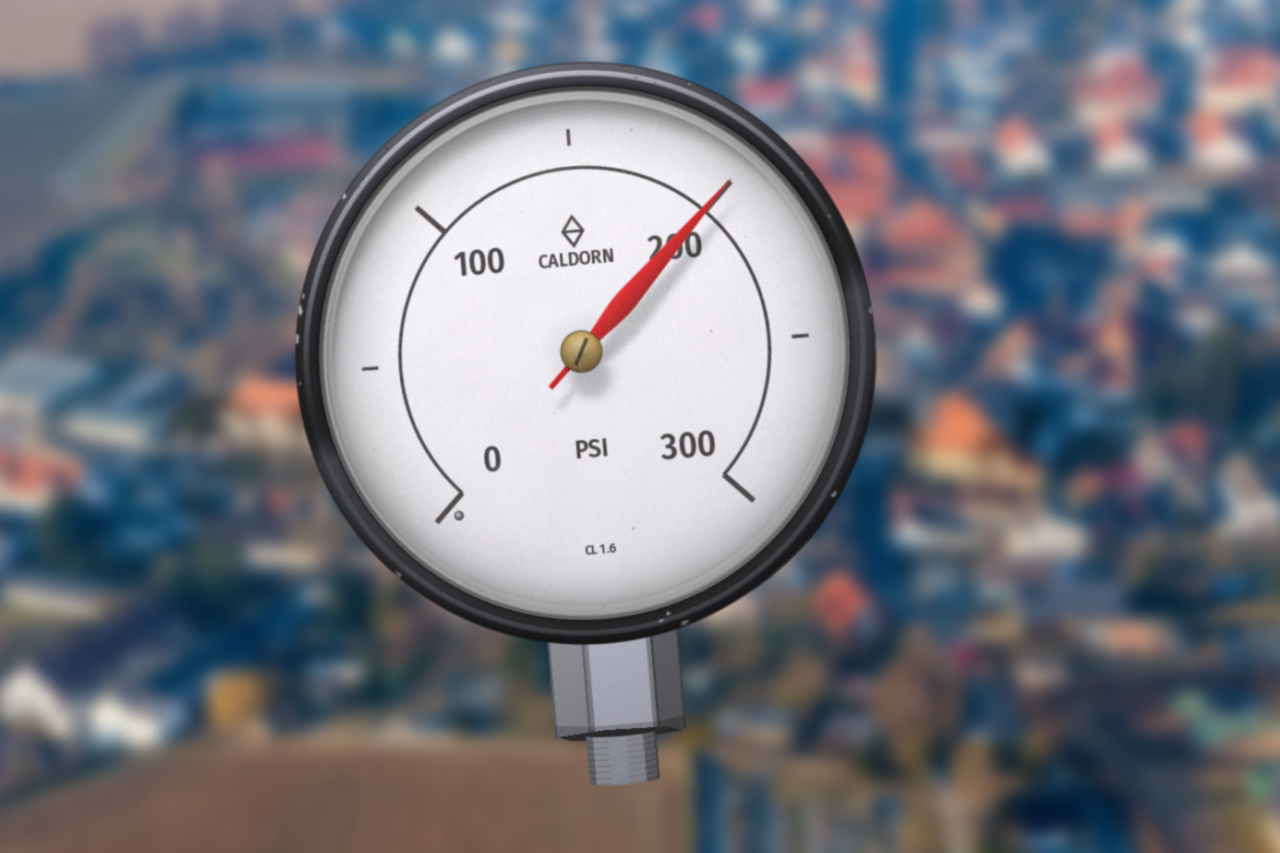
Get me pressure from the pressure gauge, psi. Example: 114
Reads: 200
